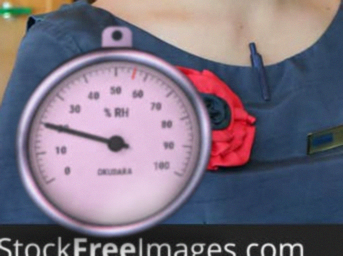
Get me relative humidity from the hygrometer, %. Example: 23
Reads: 20
